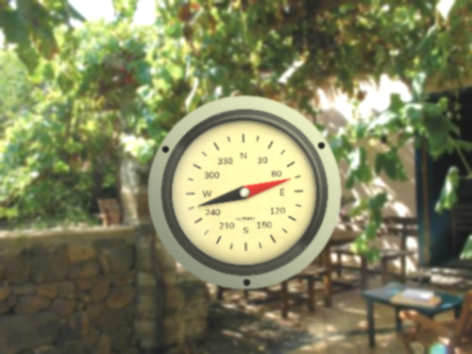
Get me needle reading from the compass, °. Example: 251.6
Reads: 75
